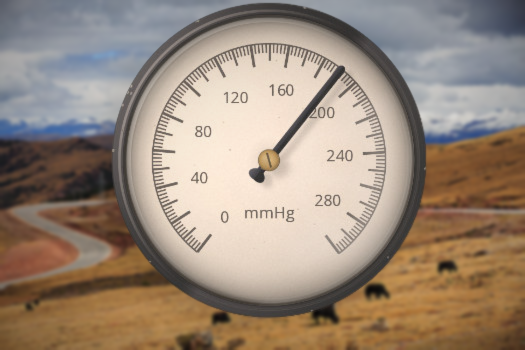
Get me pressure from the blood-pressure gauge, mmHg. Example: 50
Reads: 190
